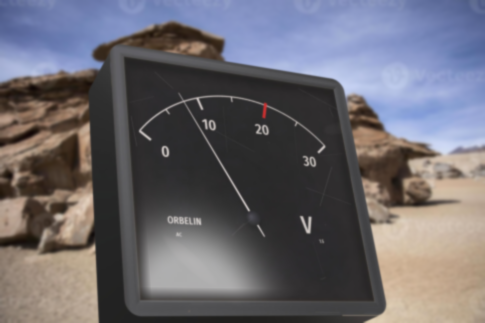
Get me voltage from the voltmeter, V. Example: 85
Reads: 7.5
